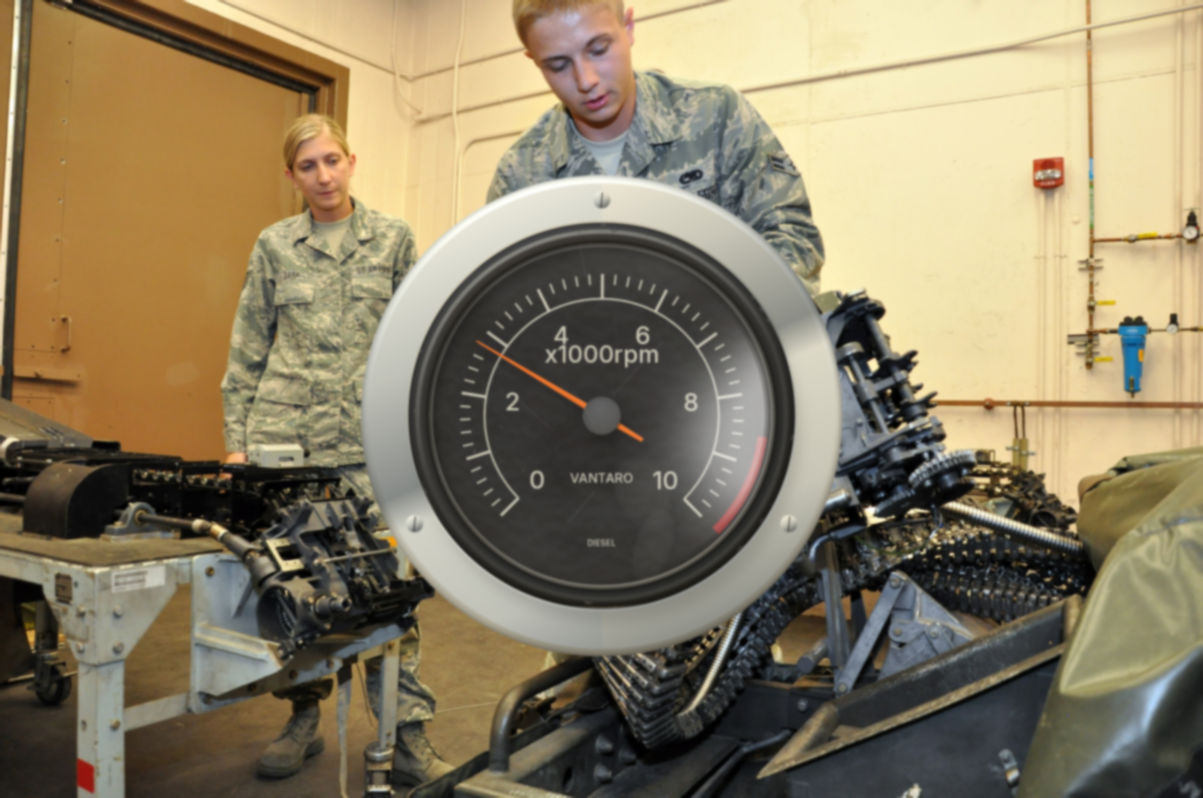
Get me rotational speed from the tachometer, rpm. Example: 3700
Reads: 2800
